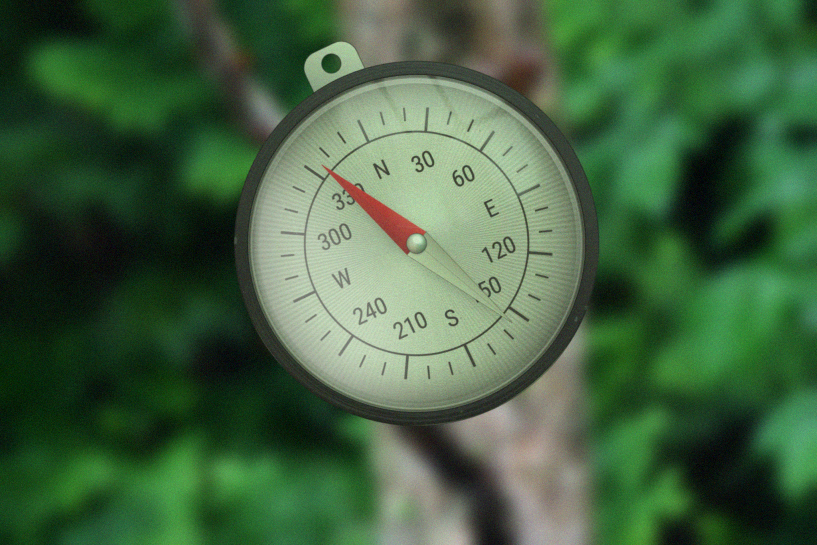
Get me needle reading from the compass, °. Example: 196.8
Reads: 335
